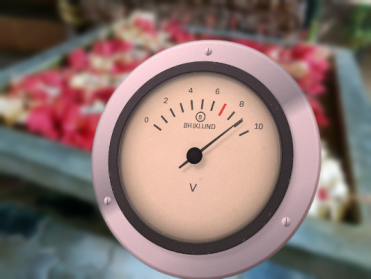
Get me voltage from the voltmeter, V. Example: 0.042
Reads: 9
